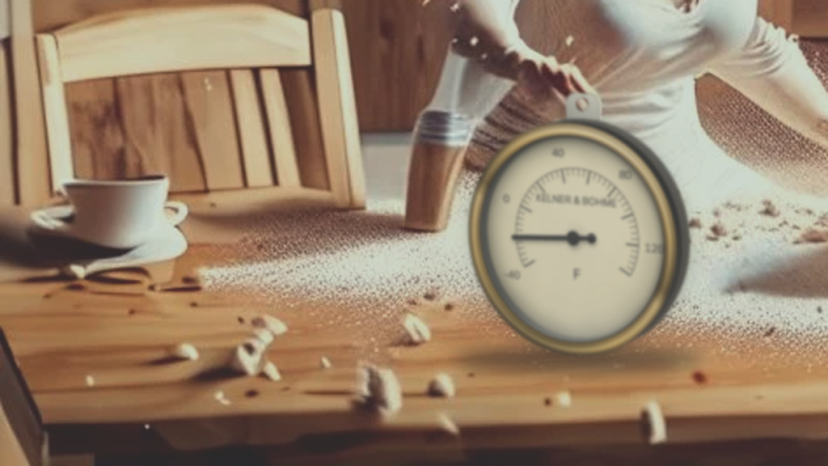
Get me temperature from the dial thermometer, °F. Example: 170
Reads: -20
